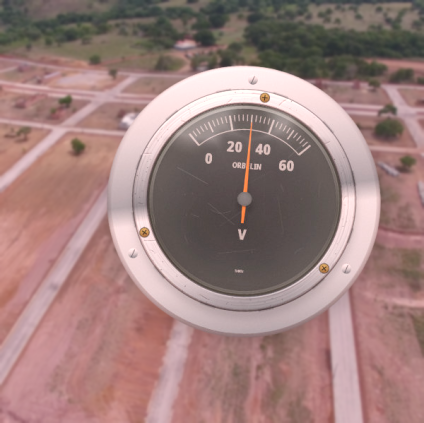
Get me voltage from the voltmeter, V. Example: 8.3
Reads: 30
